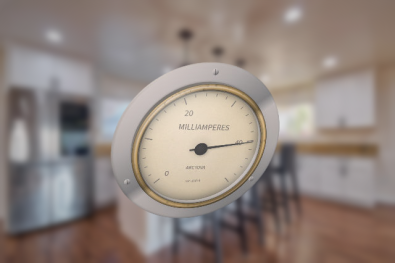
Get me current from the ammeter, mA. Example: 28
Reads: 40
